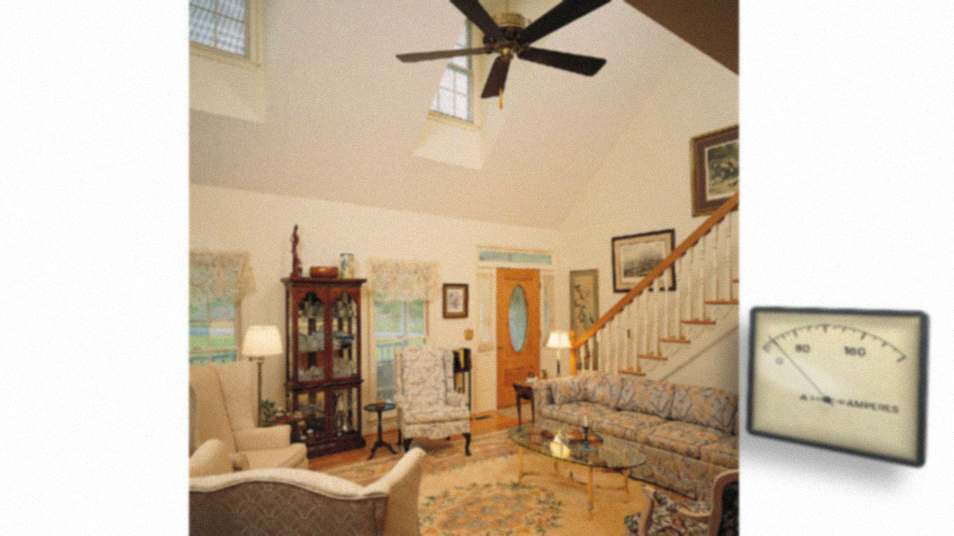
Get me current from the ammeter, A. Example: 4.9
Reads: 40
